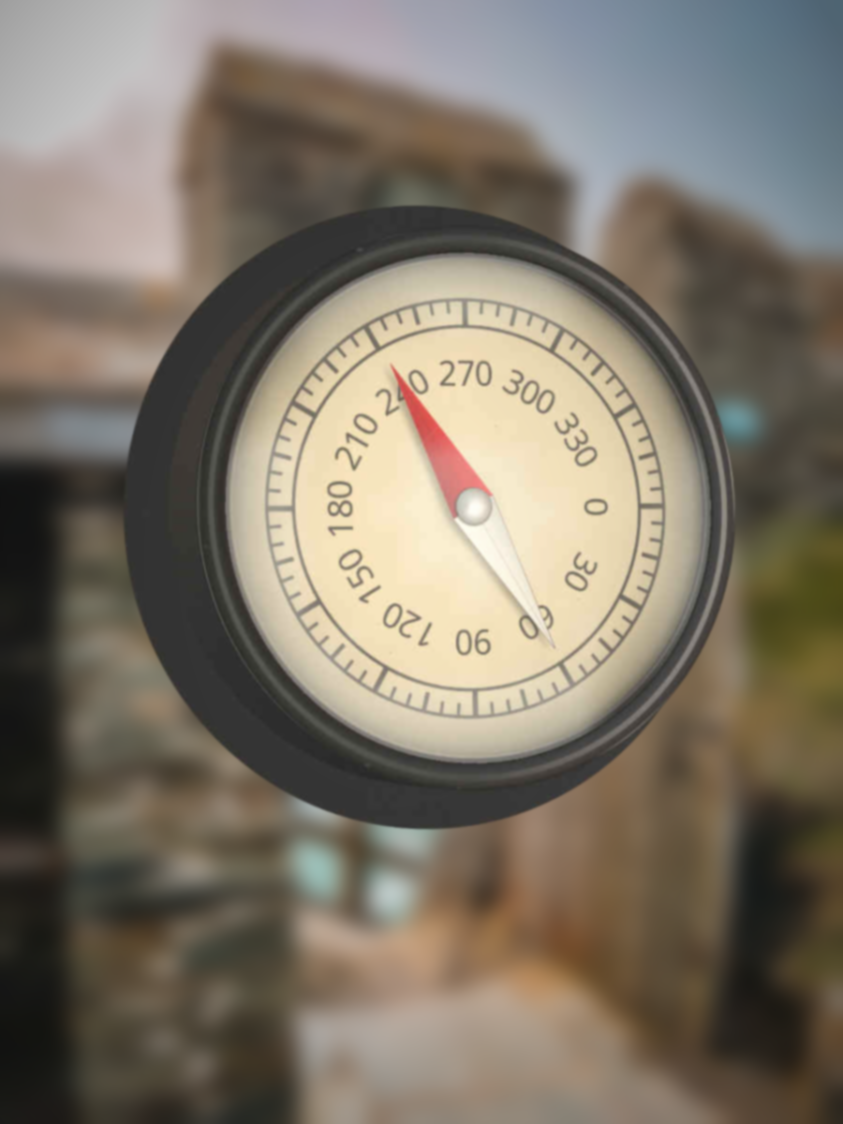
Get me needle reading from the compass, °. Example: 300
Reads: 240
